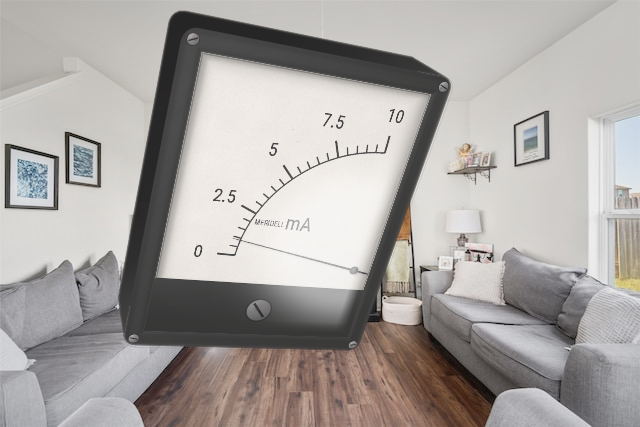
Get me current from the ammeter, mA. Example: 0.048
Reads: 1
